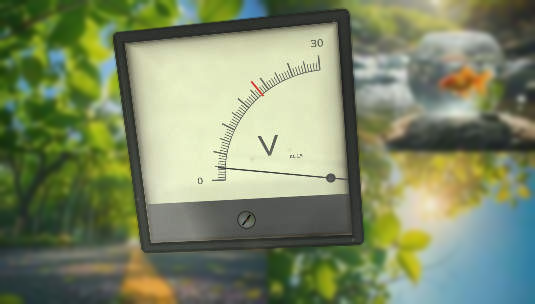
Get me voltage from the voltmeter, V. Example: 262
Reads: 2.5
